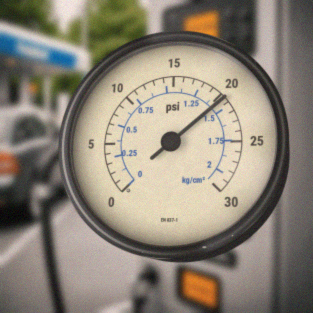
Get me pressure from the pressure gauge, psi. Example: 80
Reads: 20.5
